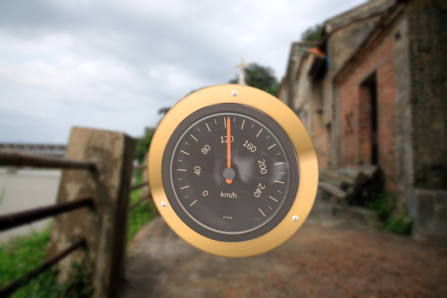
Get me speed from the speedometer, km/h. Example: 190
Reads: 125
